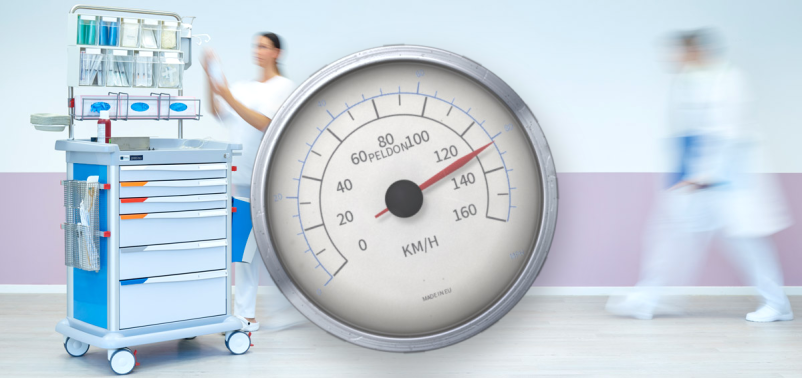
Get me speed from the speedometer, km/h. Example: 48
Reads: 130
